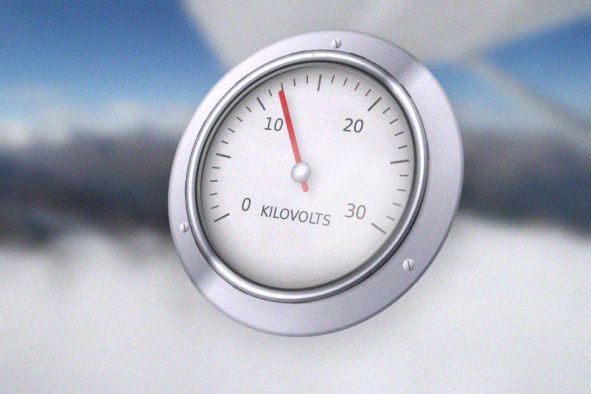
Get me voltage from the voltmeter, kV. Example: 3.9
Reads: 12
